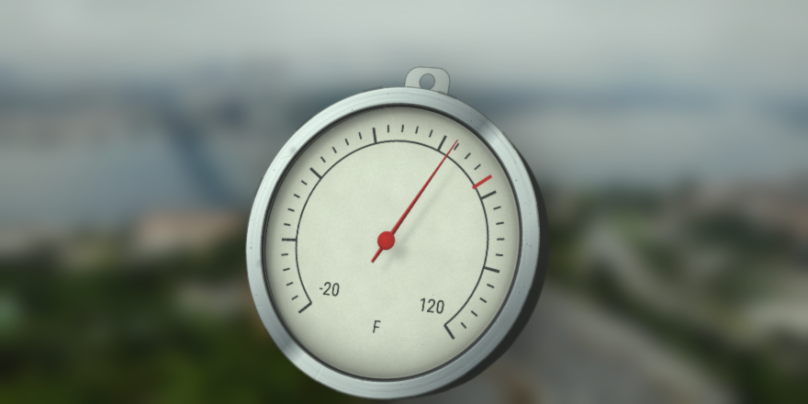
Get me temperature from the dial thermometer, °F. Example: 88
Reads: 64
